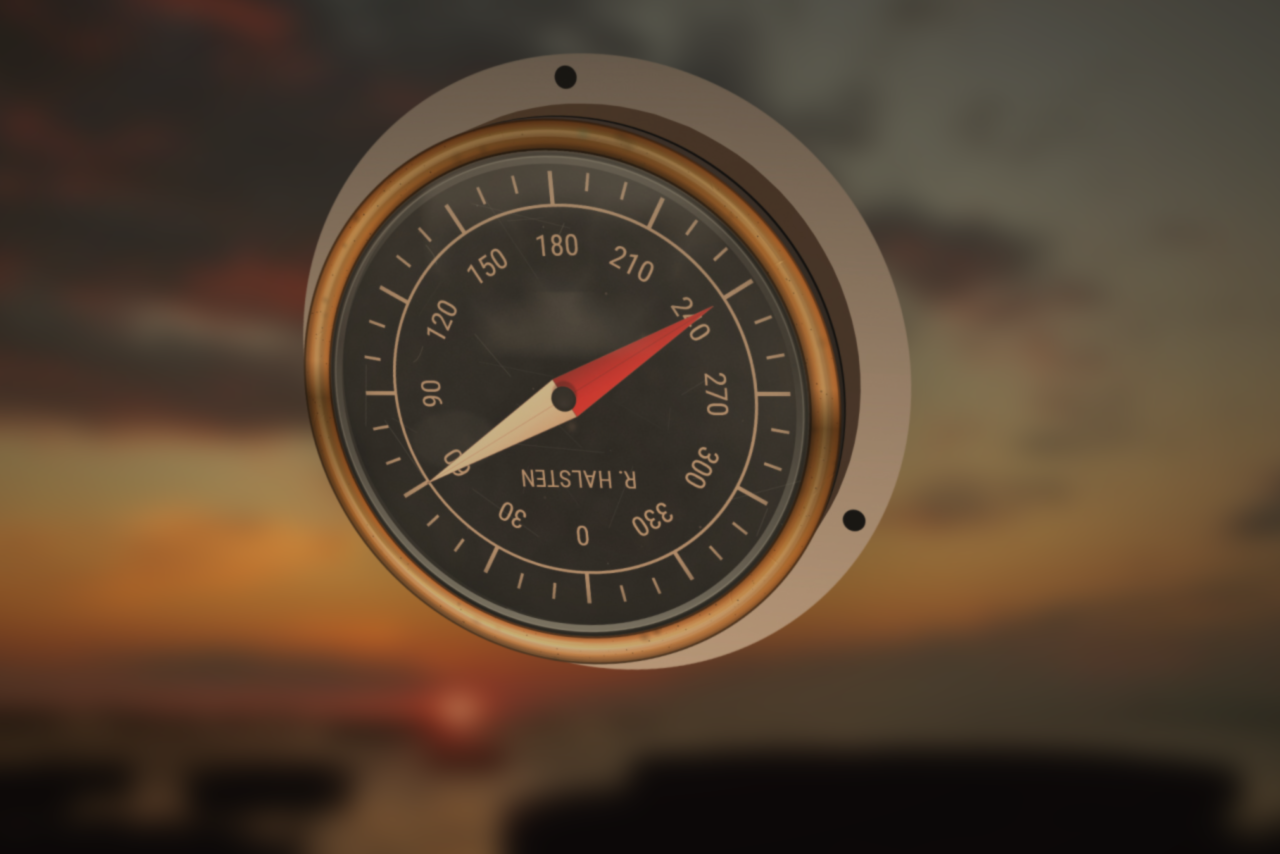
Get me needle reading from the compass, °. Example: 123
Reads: 240
